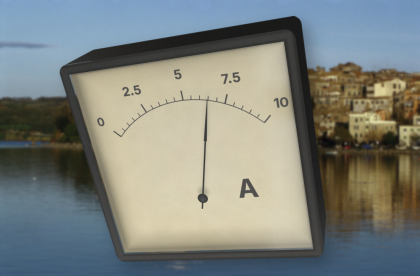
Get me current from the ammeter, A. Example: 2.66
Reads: 6.5
